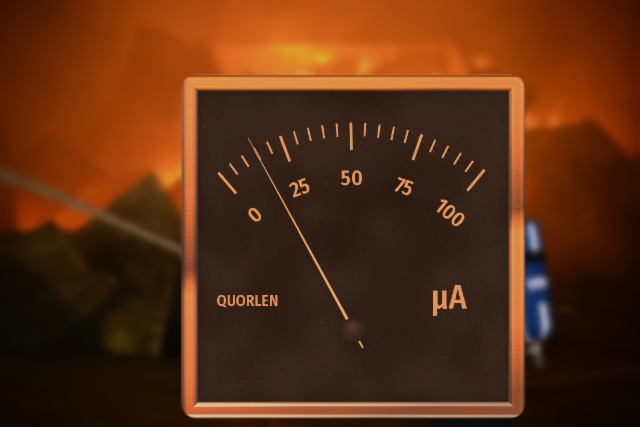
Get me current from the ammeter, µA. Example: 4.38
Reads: 15
